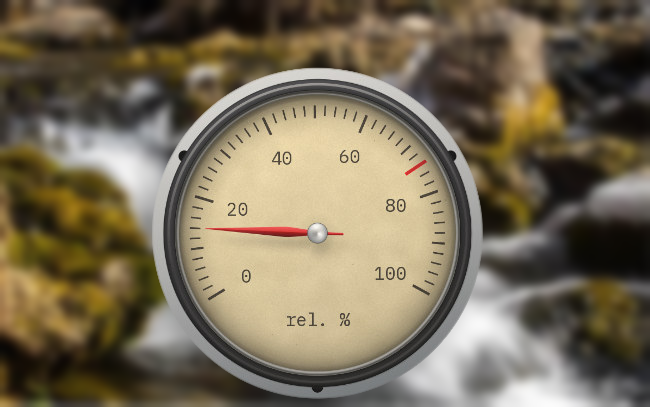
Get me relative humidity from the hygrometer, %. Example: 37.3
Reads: 14
